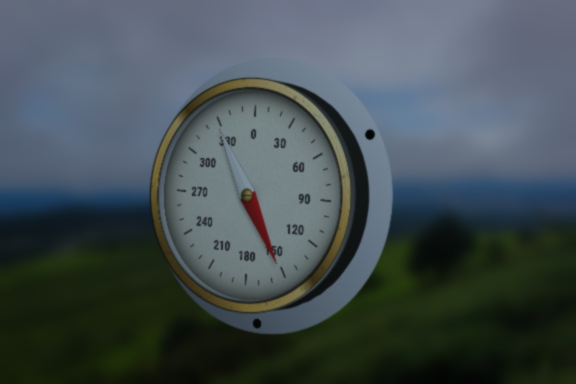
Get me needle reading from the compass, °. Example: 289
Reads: 150
